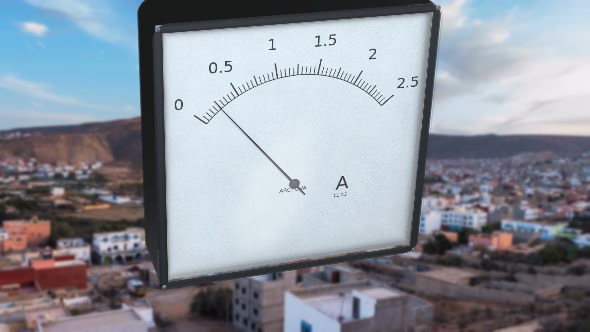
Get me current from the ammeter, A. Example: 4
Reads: 0.25
